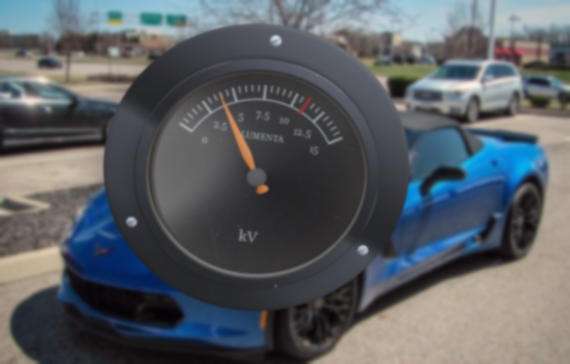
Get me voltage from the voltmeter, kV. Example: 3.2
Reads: 4
